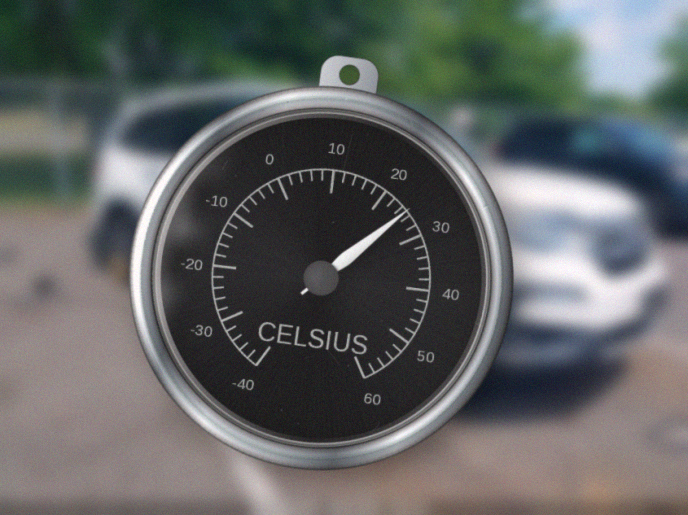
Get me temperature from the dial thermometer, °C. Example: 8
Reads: 25
